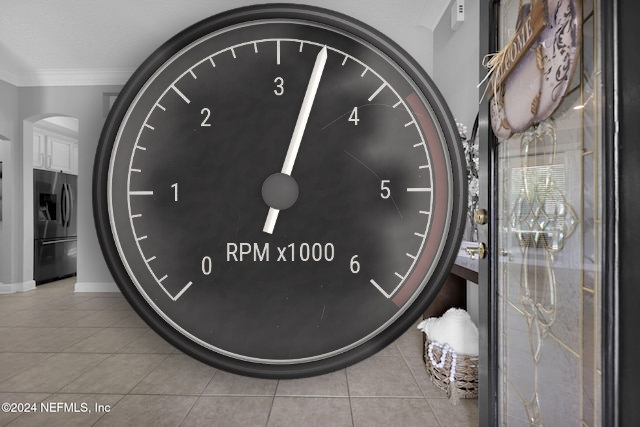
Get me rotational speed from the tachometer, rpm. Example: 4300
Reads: 3400
